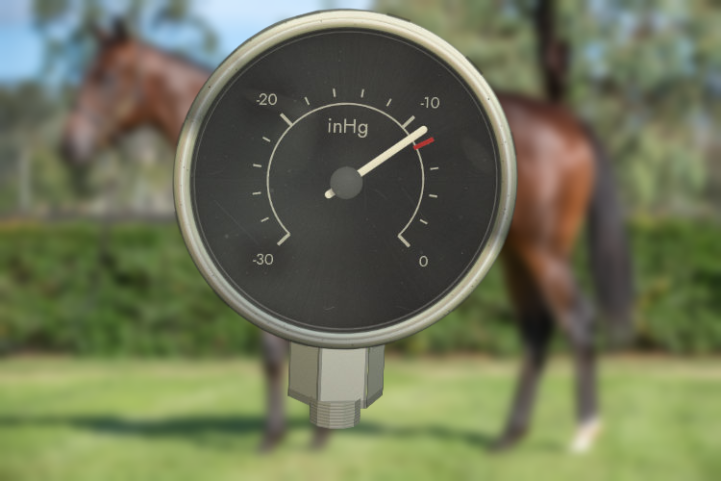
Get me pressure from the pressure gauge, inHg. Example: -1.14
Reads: -9
